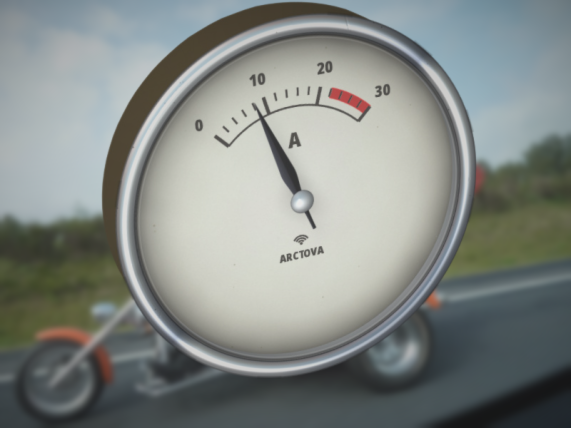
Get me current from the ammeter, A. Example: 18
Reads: 8
